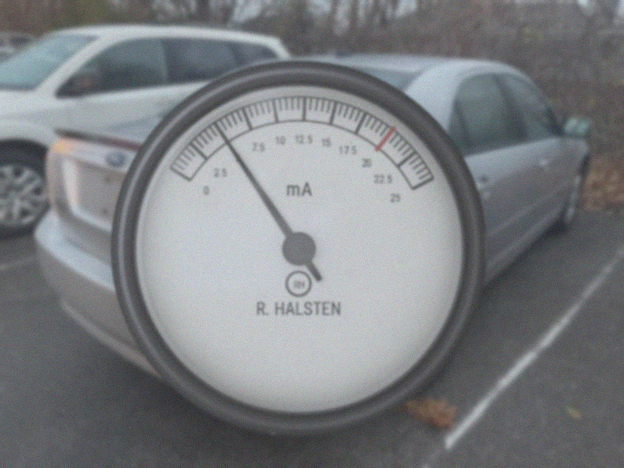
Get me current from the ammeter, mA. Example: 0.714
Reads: 5
